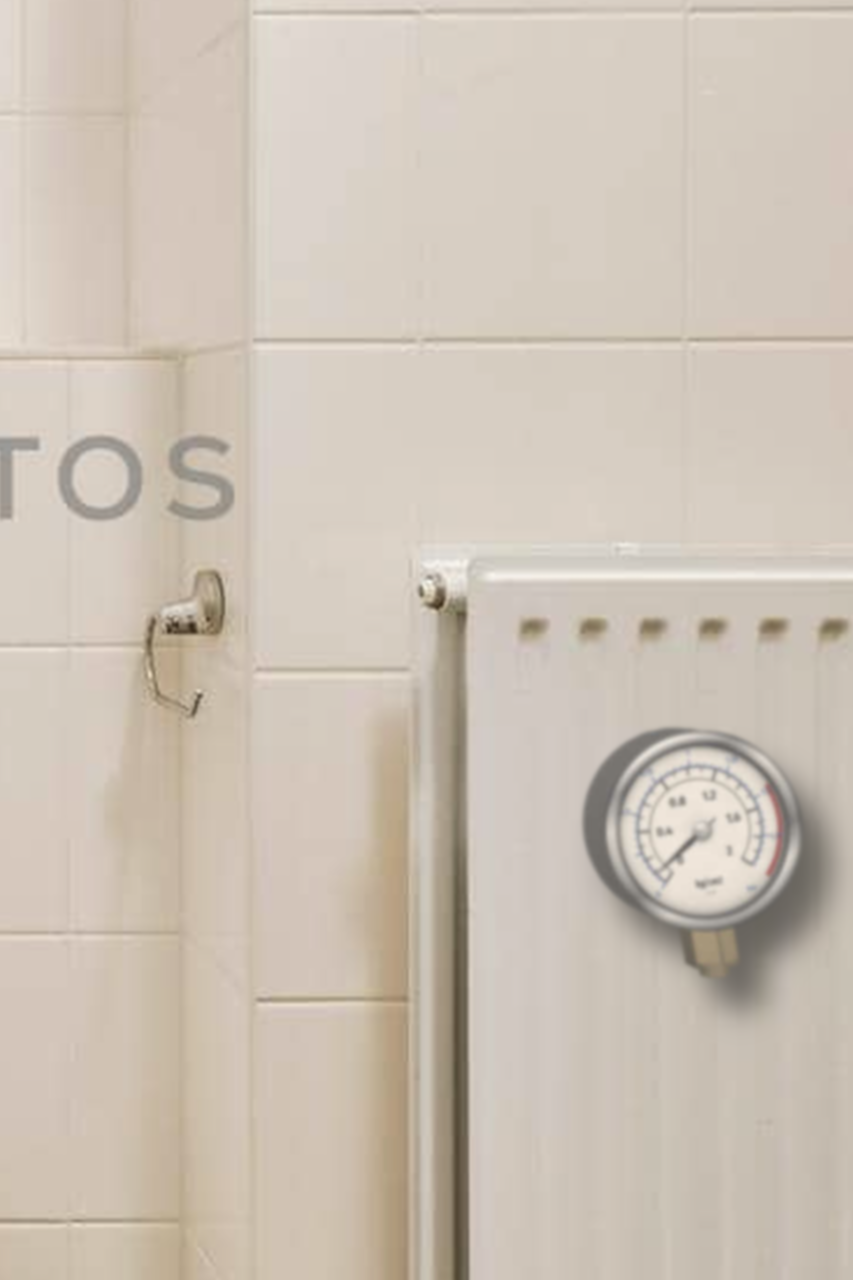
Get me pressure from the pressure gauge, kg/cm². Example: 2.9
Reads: 0.1
